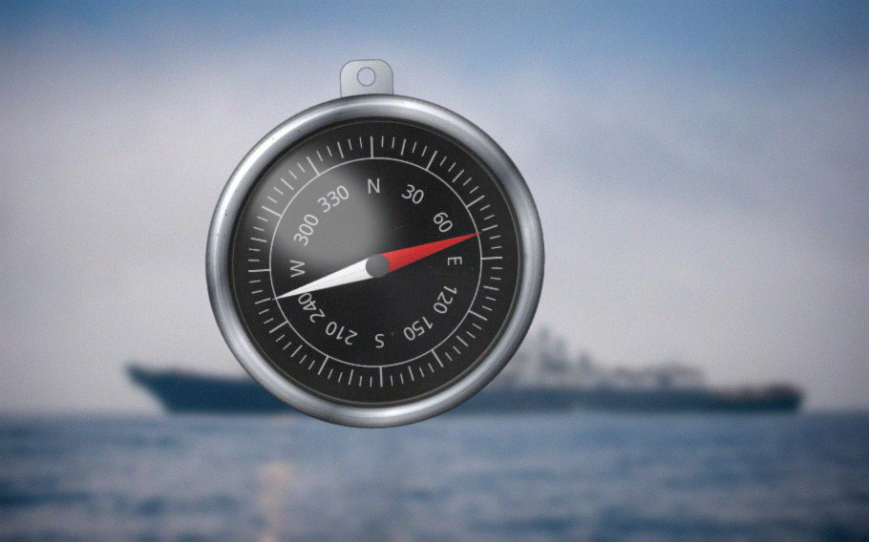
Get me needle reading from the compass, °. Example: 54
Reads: 75
